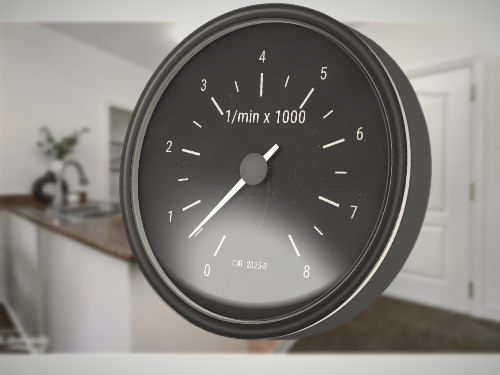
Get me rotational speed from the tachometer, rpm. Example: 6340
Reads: 500
